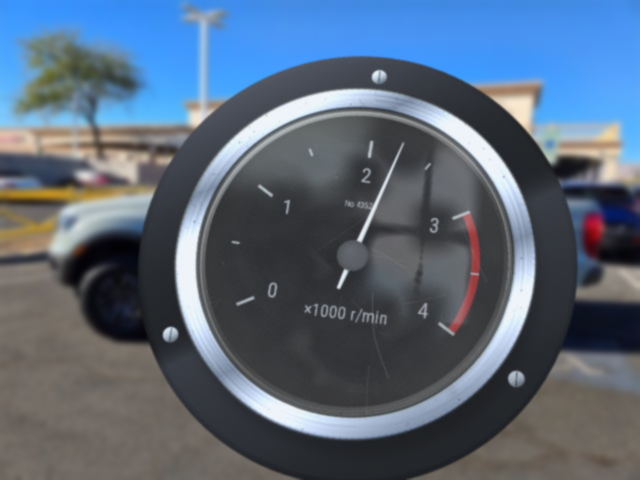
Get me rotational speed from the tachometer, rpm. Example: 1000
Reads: 2250
